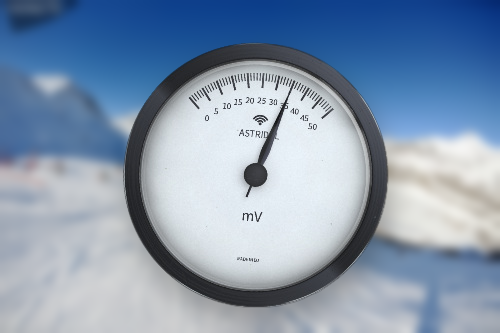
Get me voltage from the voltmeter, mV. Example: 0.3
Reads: 35
